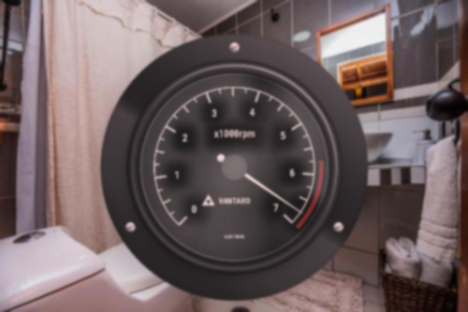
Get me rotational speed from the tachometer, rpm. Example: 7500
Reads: 6750
